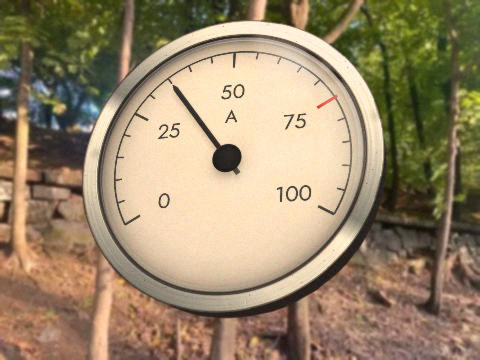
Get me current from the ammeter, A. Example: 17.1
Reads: 35
